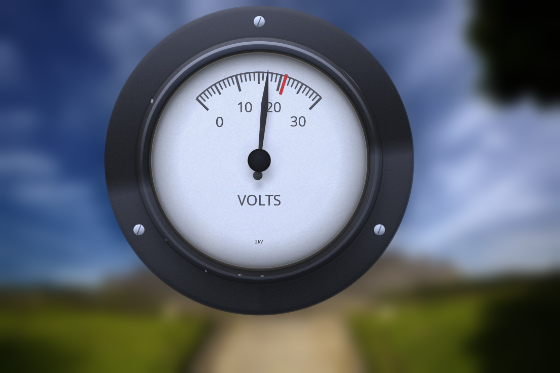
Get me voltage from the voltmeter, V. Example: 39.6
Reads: 17
